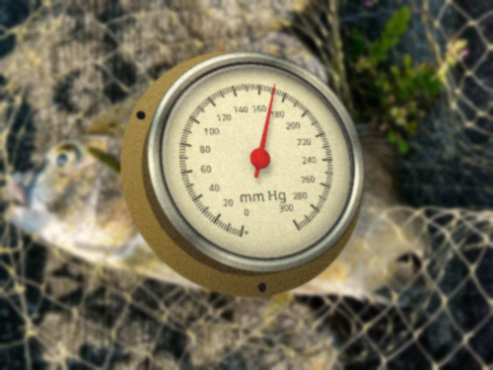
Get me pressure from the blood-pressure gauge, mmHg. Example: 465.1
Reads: 170
